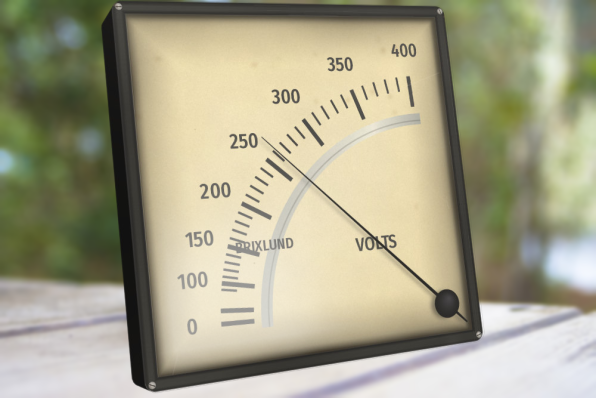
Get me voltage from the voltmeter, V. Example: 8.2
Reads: 260
